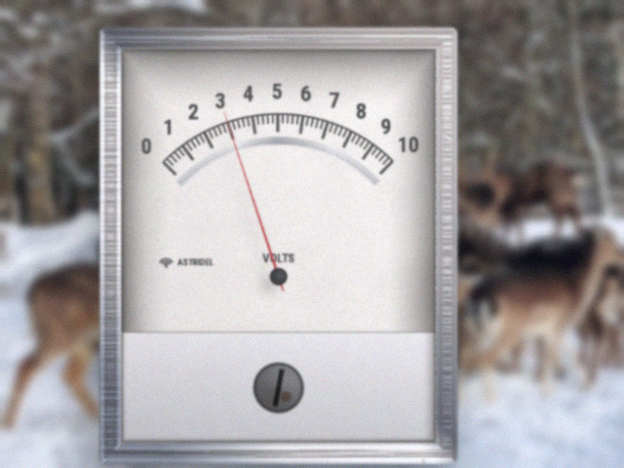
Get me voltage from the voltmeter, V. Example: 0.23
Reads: 3
